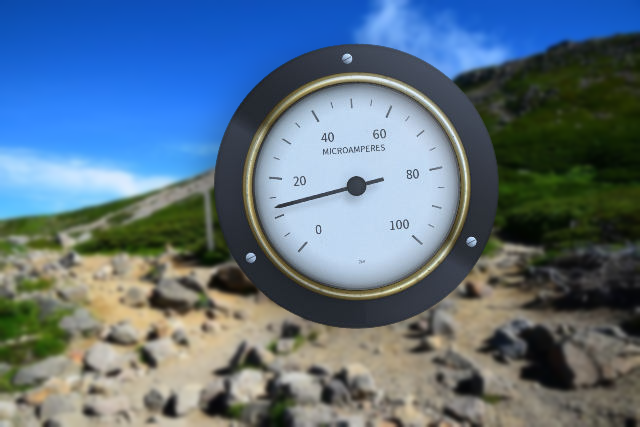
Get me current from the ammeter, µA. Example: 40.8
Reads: 12.5
